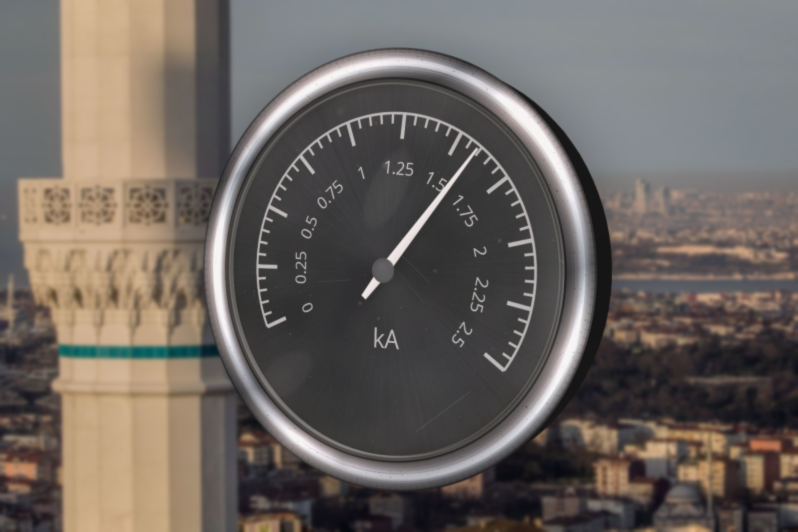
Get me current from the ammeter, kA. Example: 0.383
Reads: 1.6
